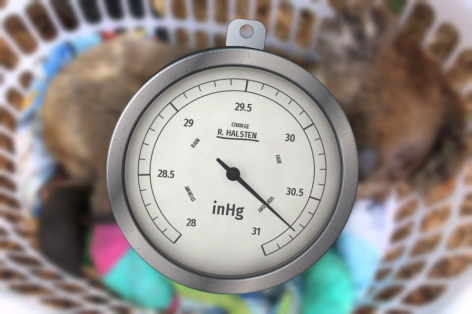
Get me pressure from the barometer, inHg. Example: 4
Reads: 30.75
